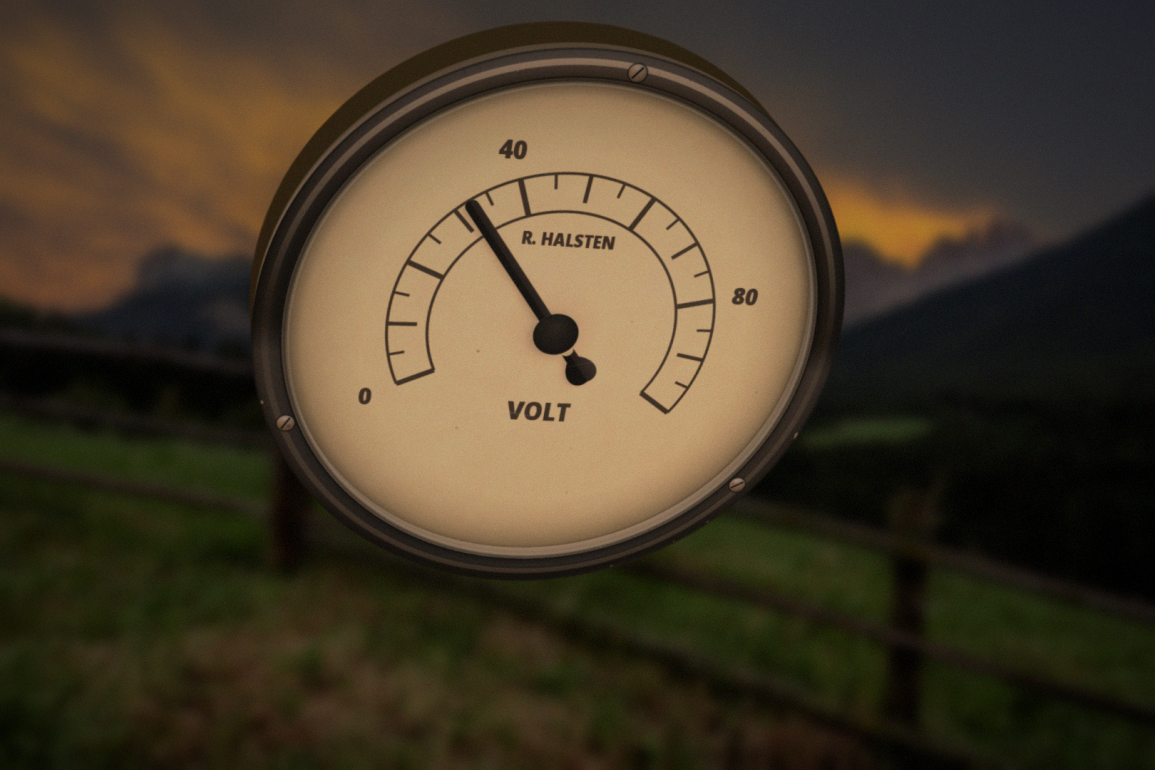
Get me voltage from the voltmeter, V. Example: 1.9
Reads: 32.5
